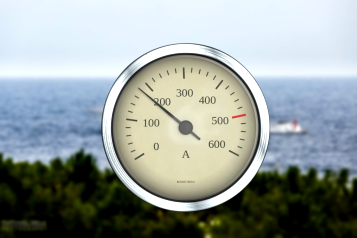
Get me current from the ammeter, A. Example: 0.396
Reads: 180
